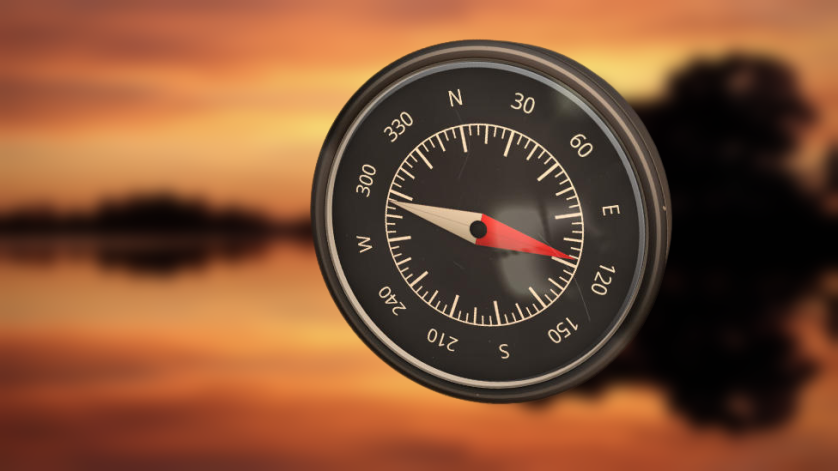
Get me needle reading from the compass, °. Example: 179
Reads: 115
